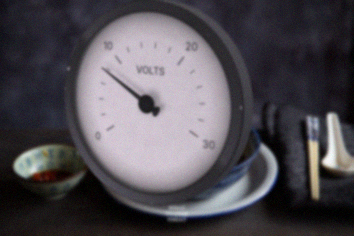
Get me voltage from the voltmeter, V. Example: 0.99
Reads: 8
